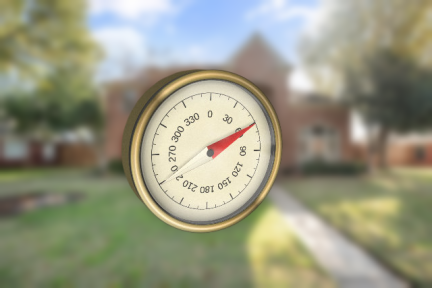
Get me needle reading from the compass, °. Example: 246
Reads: 60
